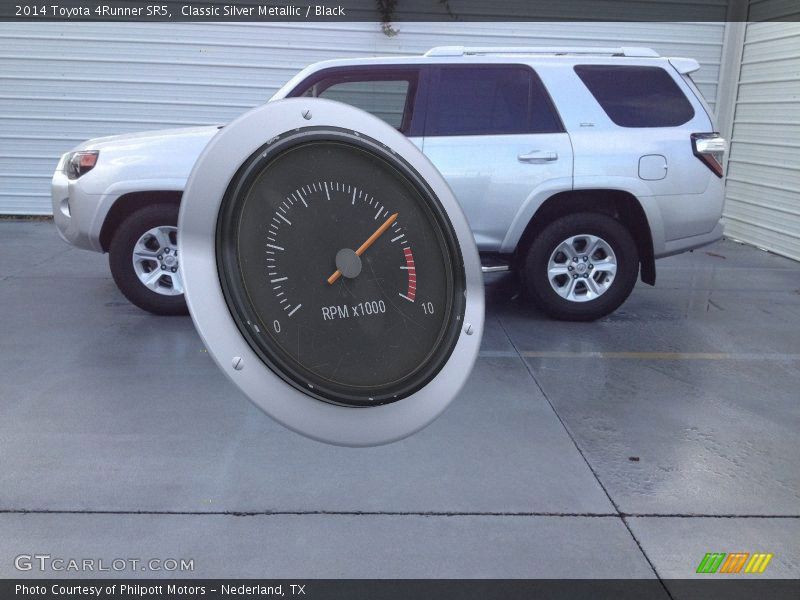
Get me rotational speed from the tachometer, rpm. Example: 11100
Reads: 7400
